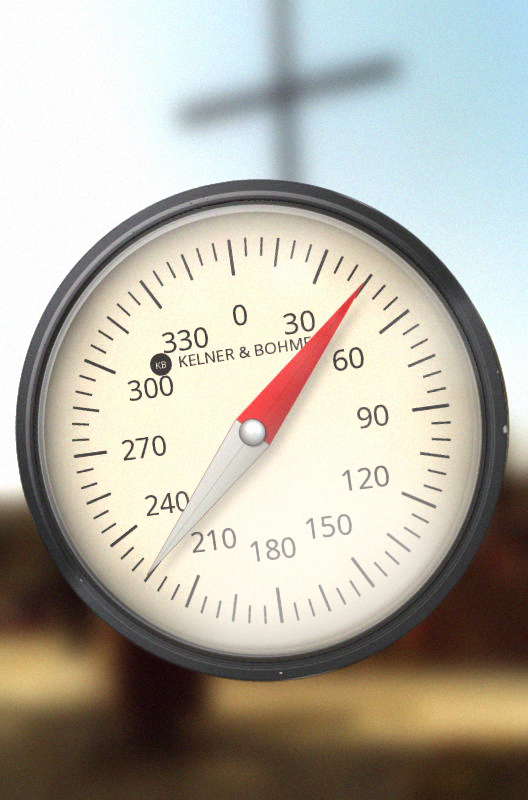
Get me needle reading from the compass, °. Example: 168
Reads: 45
